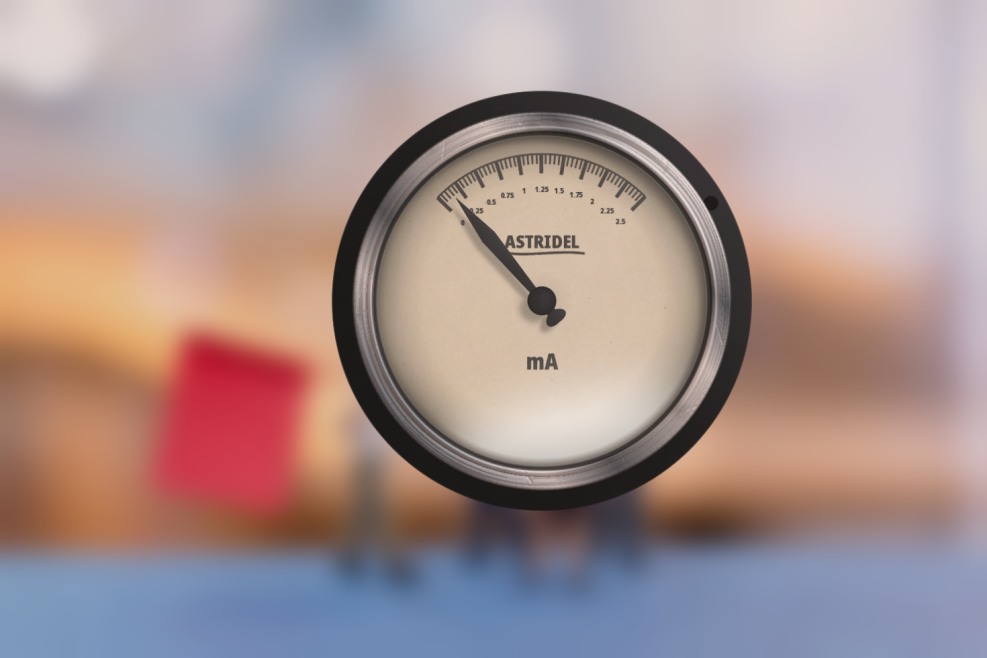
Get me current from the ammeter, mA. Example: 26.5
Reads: 0.15
